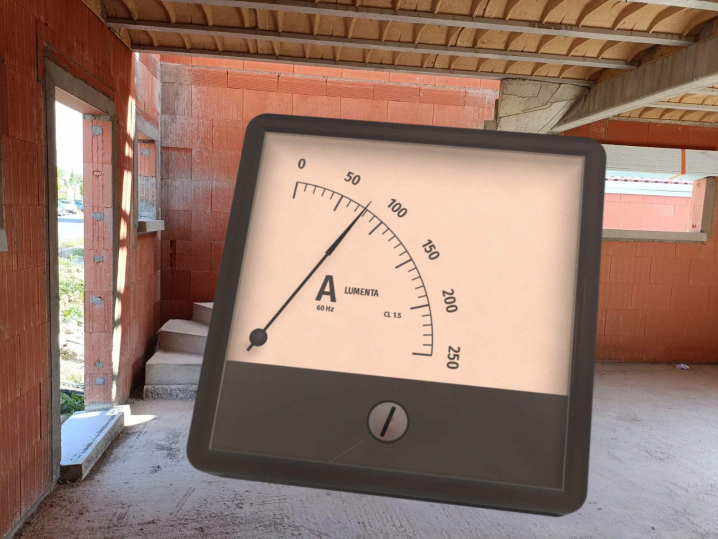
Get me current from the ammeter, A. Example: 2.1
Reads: 80
